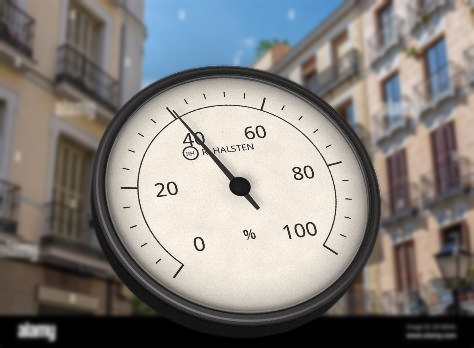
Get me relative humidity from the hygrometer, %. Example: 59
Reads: 40
